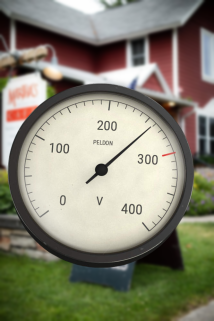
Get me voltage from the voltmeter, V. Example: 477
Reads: 260
